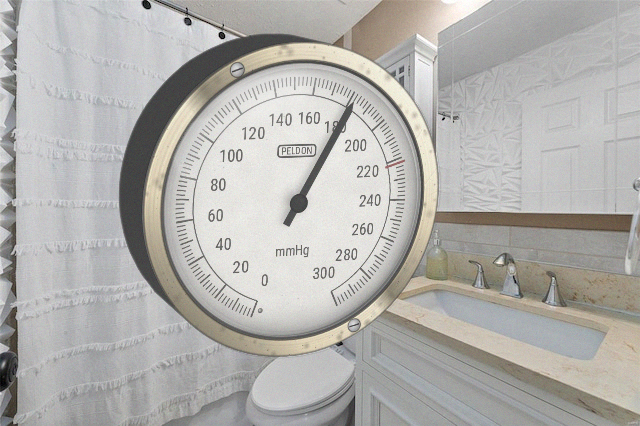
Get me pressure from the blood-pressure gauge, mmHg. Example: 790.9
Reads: 180
